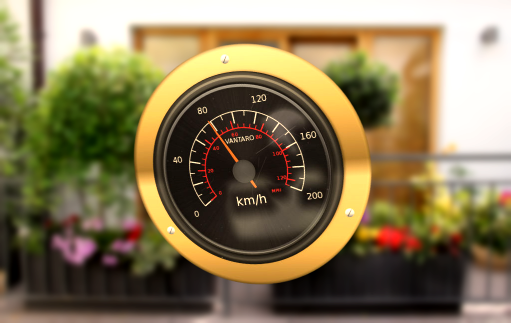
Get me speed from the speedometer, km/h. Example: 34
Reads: 80
